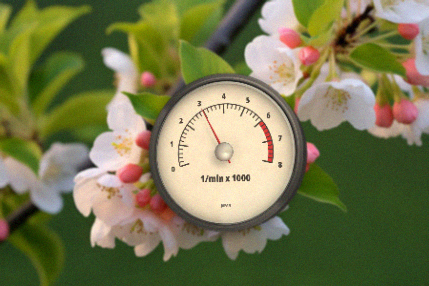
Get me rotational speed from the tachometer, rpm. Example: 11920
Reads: 3000
